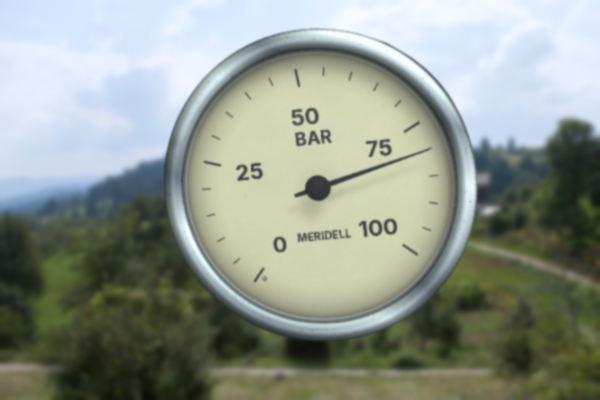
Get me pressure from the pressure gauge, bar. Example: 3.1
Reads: 80
